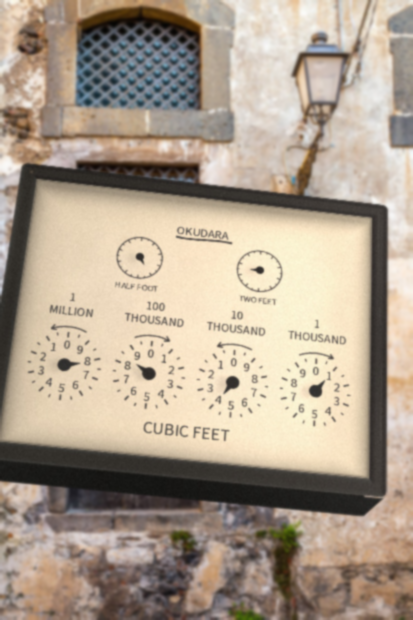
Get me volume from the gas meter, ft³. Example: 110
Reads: 784100
